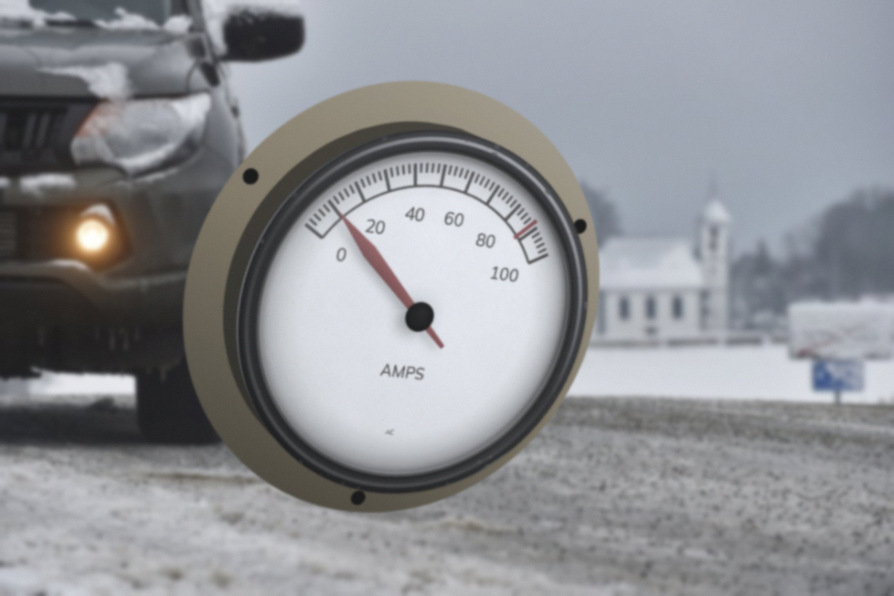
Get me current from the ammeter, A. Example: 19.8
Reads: 10
